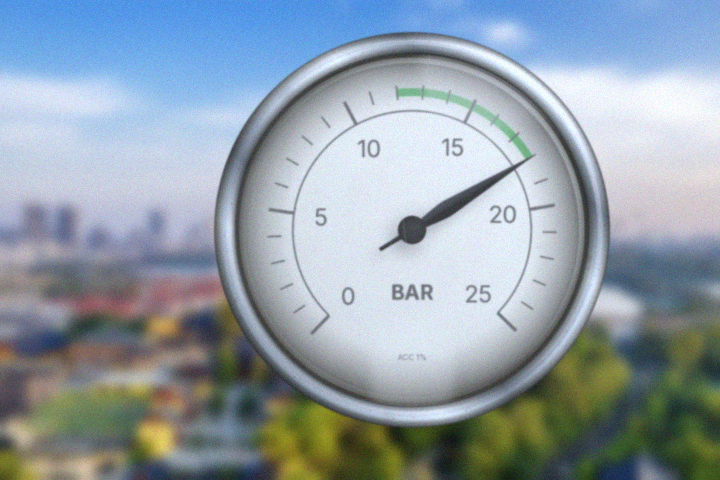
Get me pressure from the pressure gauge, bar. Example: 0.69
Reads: 18
